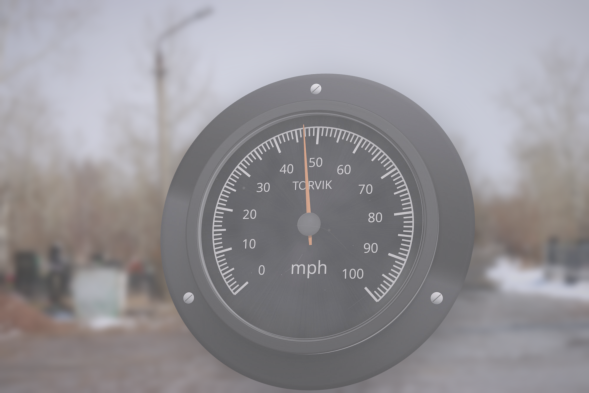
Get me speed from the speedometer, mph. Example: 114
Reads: 47
